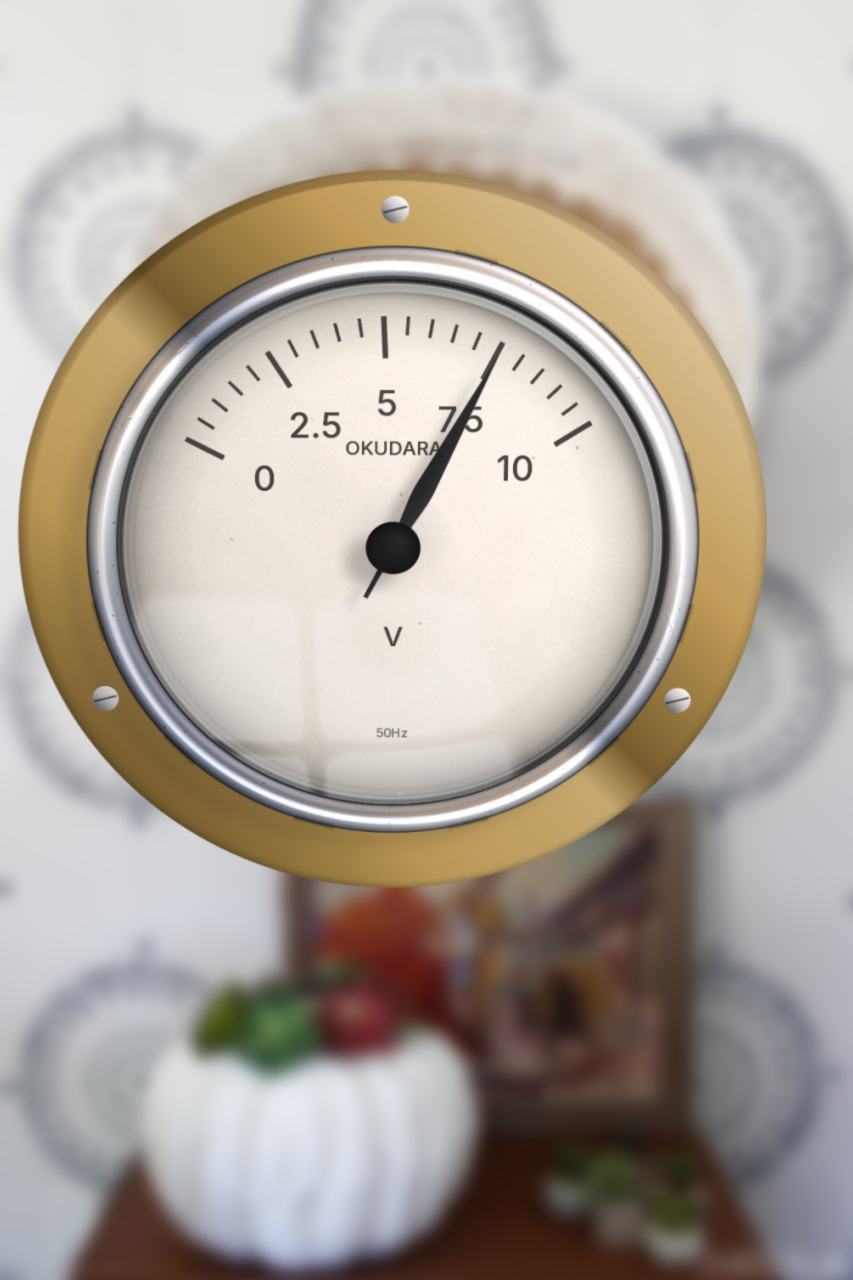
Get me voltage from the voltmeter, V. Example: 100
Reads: 7.5
